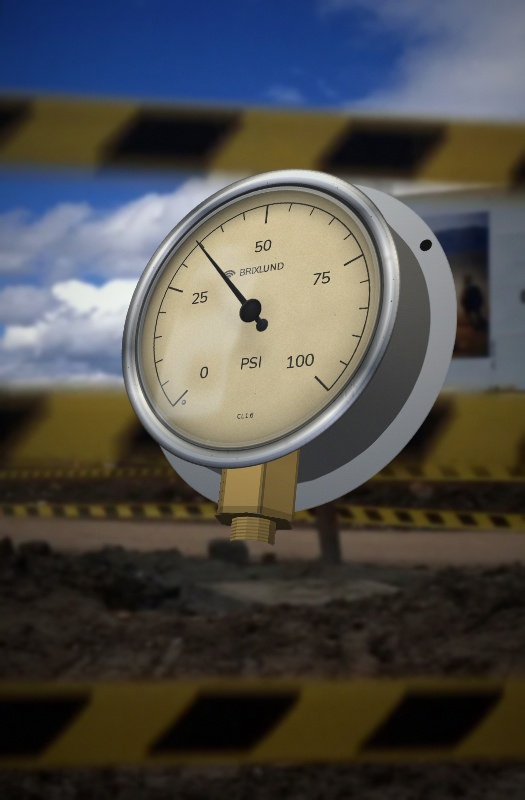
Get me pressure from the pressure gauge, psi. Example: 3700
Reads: 35
